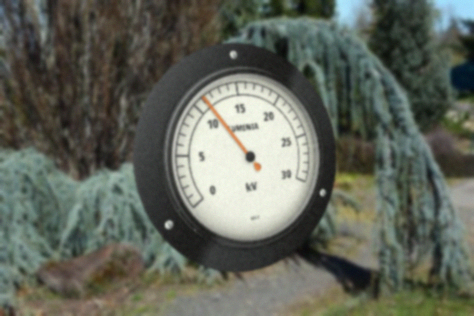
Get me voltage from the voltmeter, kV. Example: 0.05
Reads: 11
